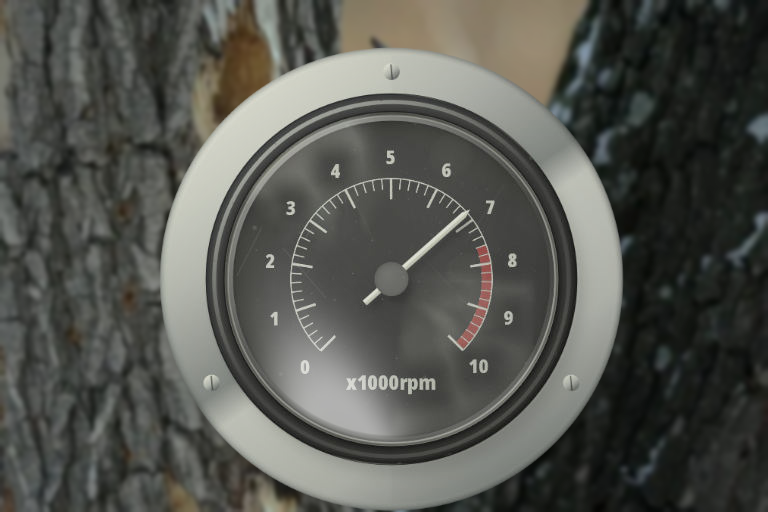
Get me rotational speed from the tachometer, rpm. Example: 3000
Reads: 6800
